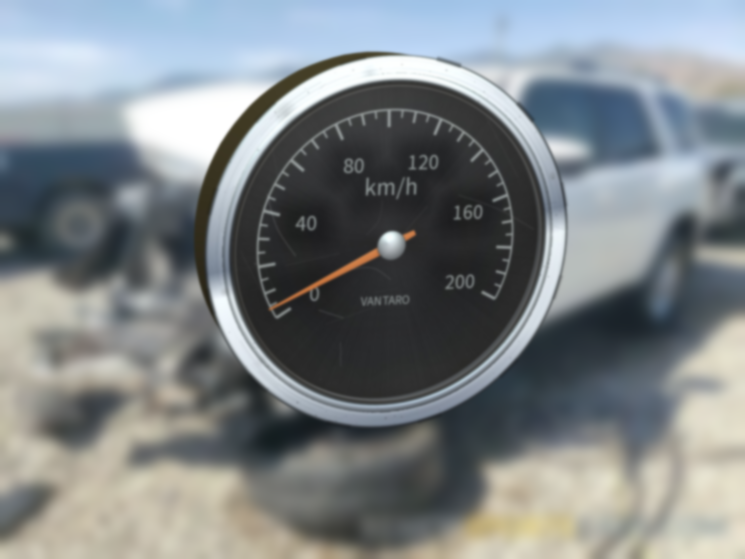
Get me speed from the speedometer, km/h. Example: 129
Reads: 5
